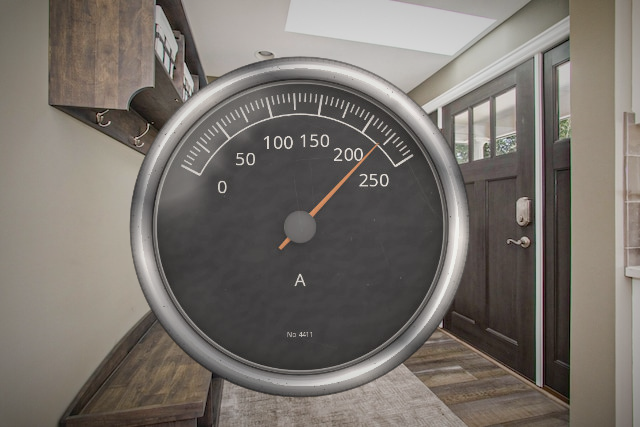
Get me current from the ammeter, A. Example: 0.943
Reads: 220
